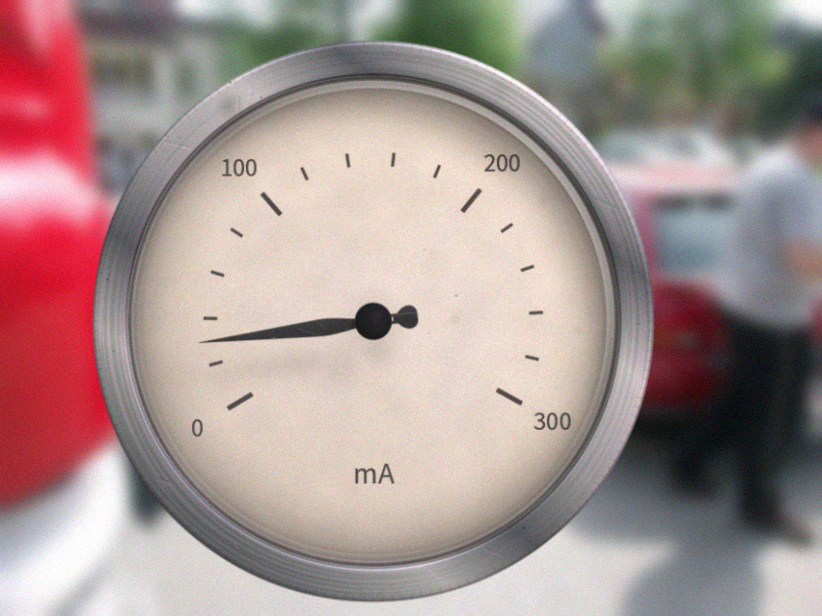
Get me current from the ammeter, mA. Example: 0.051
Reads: 30
